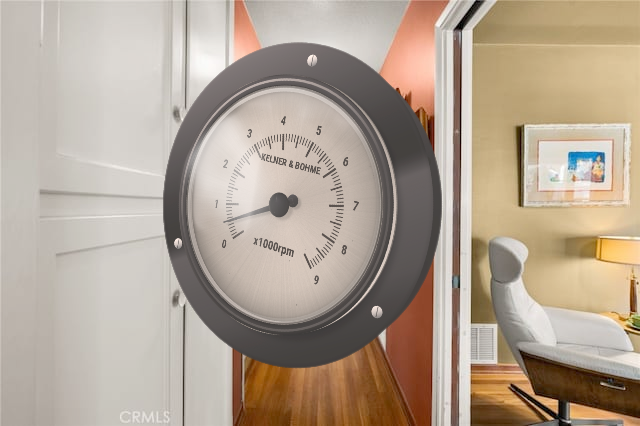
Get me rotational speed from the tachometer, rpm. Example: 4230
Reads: 500
